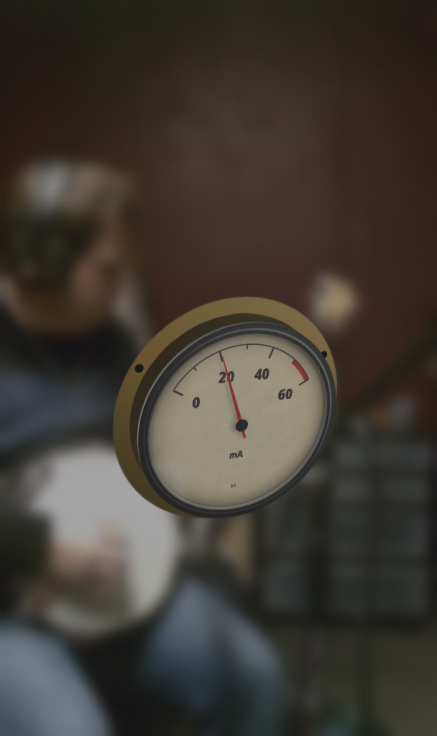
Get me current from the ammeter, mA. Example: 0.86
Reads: 20
